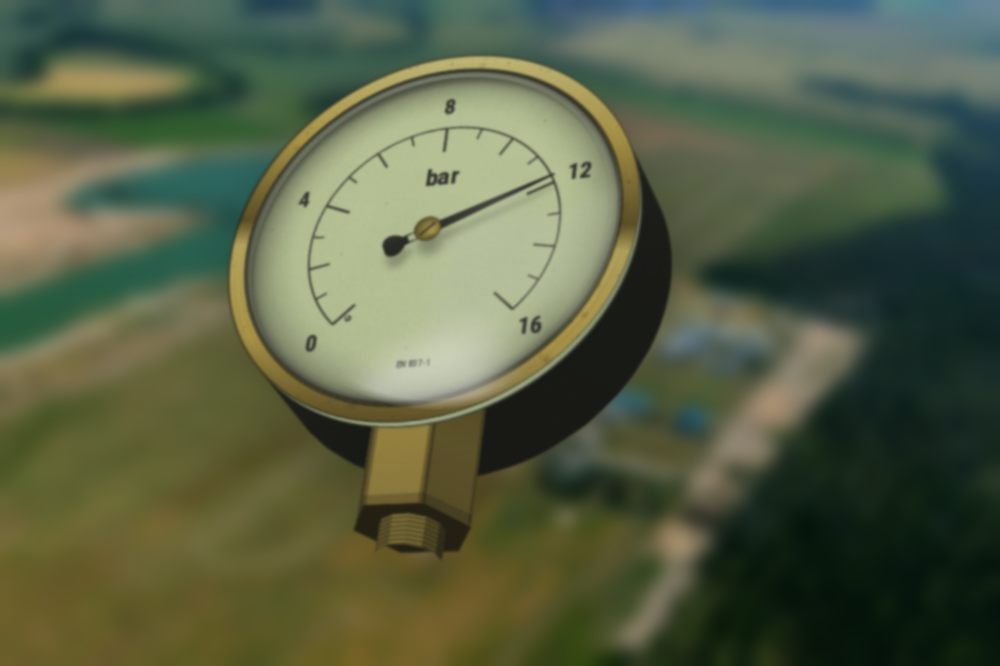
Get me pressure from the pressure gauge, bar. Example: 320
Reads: 12
